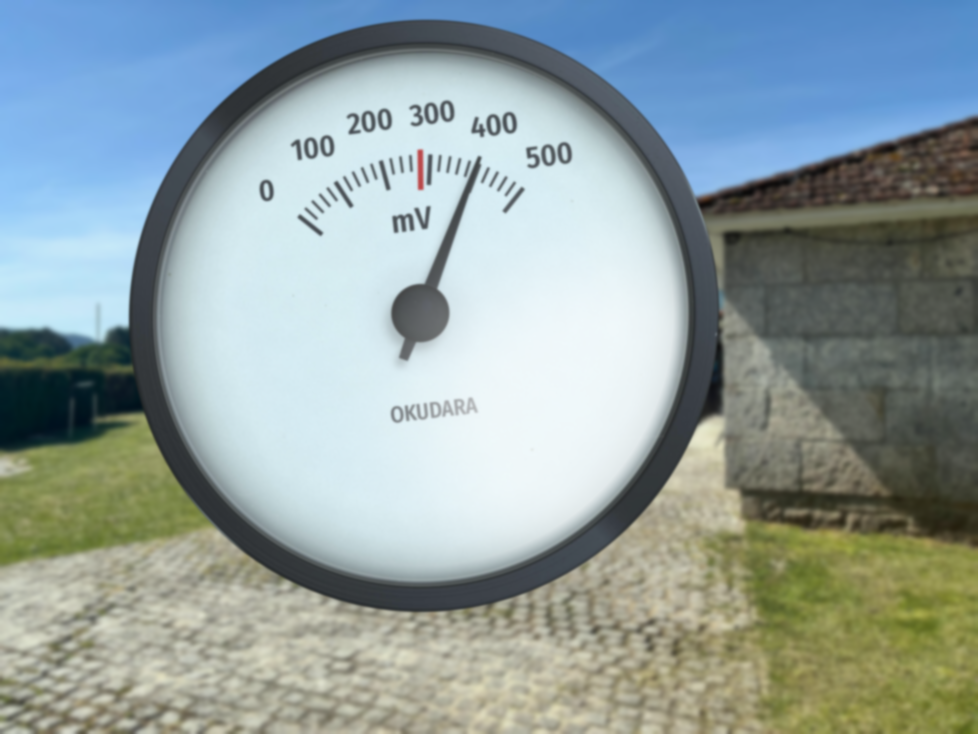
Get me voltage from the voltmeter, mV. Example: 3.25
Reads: 400
